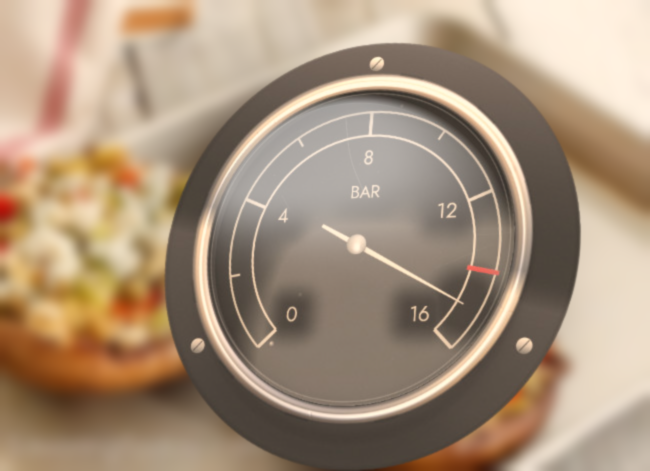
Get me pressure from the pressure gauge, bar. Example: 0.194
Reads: 15
